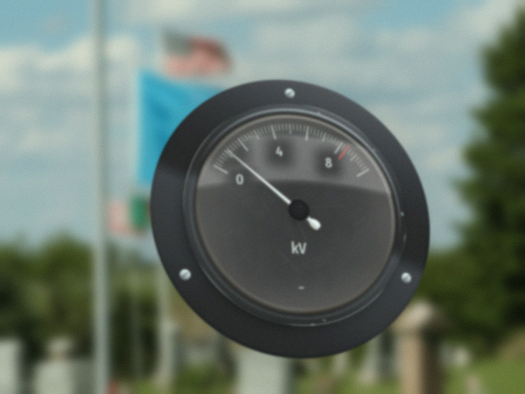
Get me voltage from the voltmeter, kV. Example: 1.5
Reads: 1
